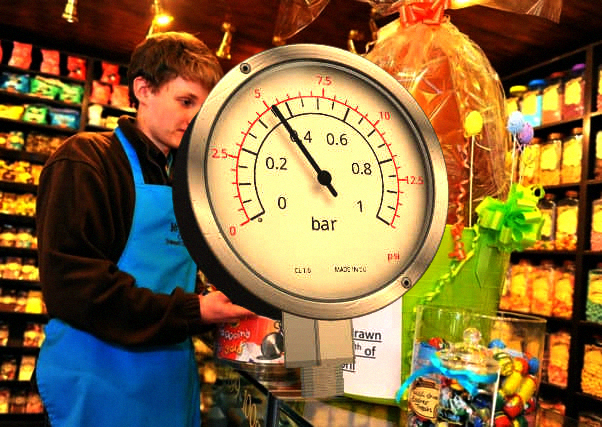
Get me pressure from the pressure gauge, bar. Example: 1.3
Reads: 0.35
